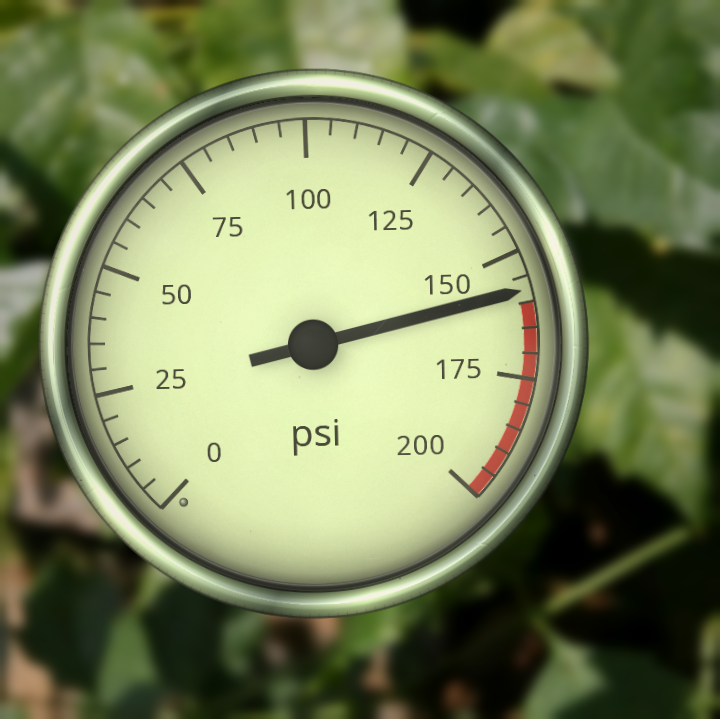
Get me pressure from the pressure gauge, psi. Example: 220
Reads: 157.5
